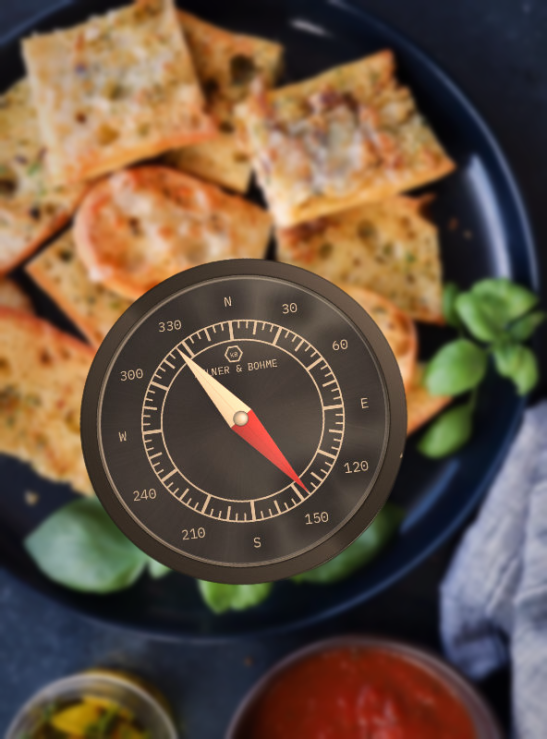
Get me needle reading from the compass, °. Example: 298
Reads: 145
